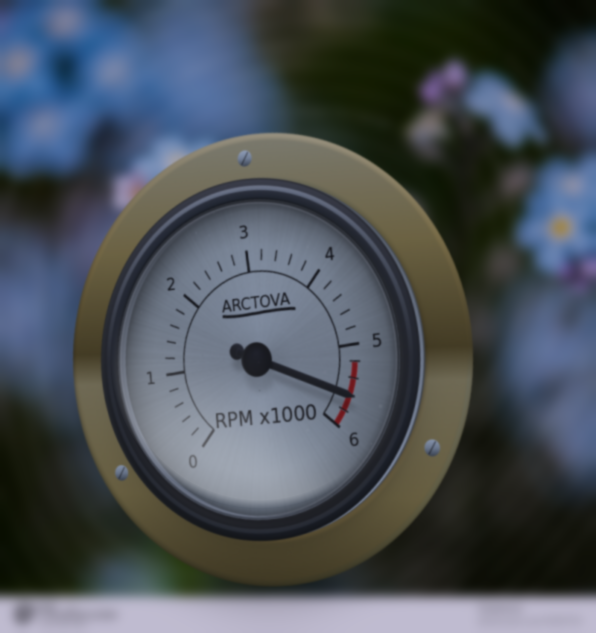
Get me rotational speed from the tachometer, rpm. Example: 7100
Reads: 5600
